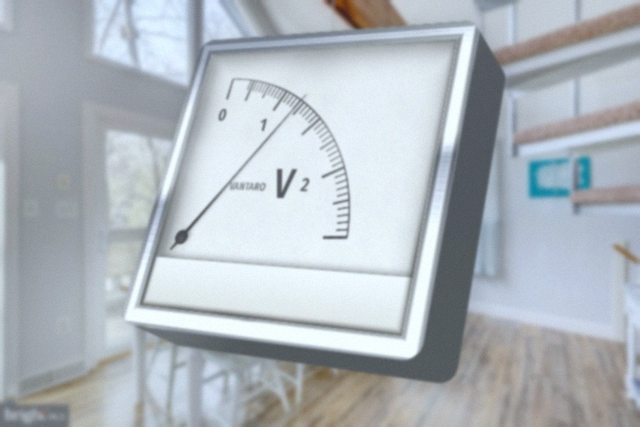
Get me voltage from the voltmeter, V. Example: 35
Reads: 1.25
